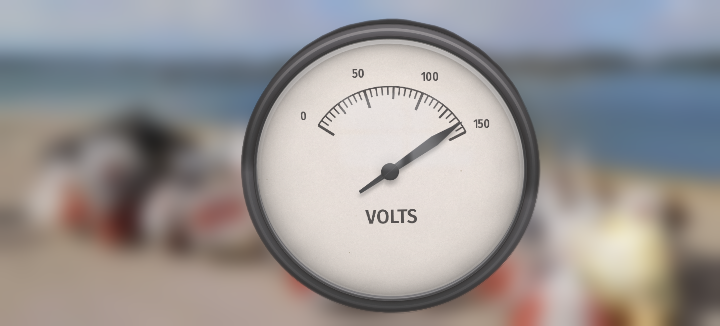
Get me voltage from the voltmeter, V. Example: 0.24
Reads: 140
